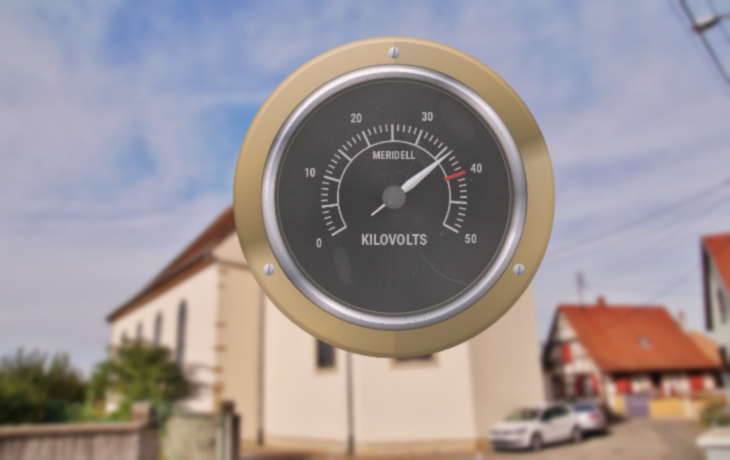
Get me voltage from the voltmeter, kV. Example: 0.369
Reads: 36
